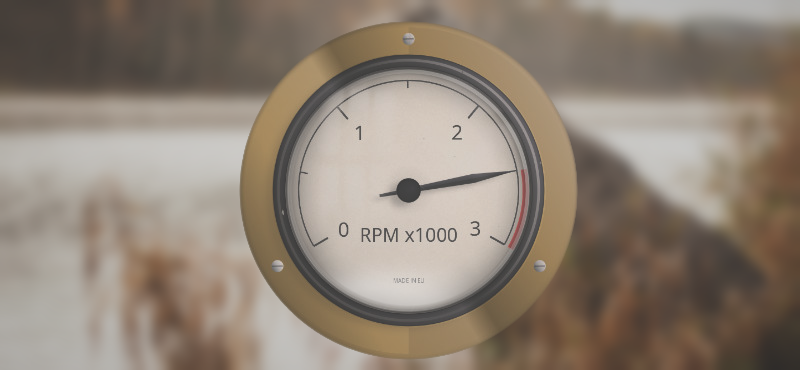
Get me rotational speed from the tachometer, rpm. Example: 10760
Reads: 2500
